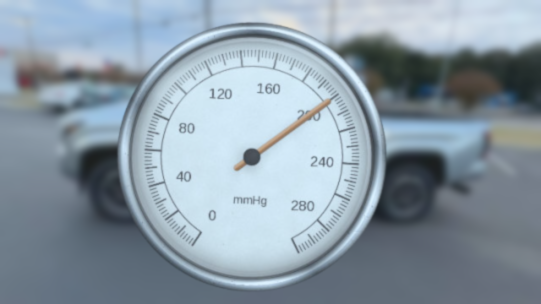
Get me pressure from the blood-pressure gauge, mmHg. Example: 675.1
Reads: 200
